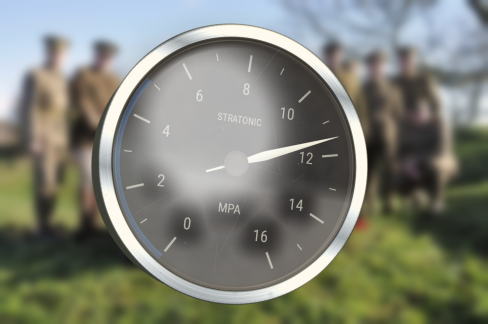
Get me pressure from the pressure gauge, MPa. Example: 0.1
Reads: 11.5
